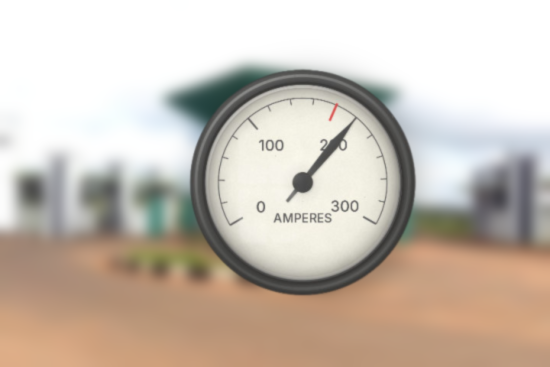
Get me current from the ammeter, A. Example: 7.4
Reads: 200
